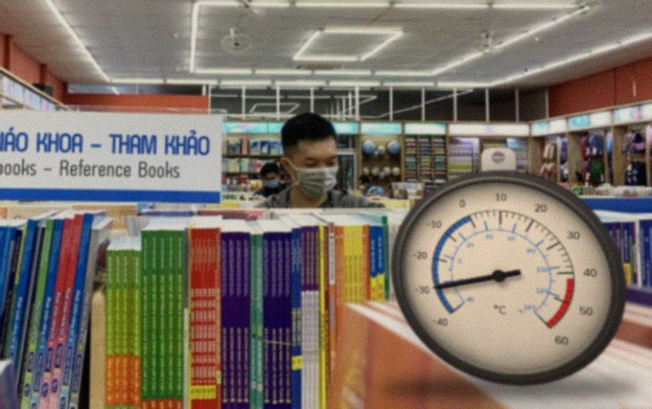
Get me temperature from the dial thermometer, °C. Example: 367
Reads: -30
